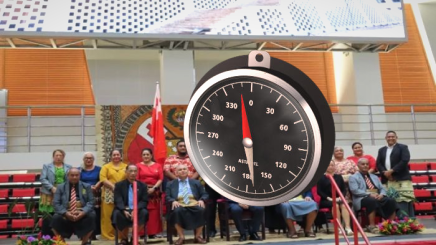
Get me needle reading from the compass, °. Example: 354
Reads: 350
